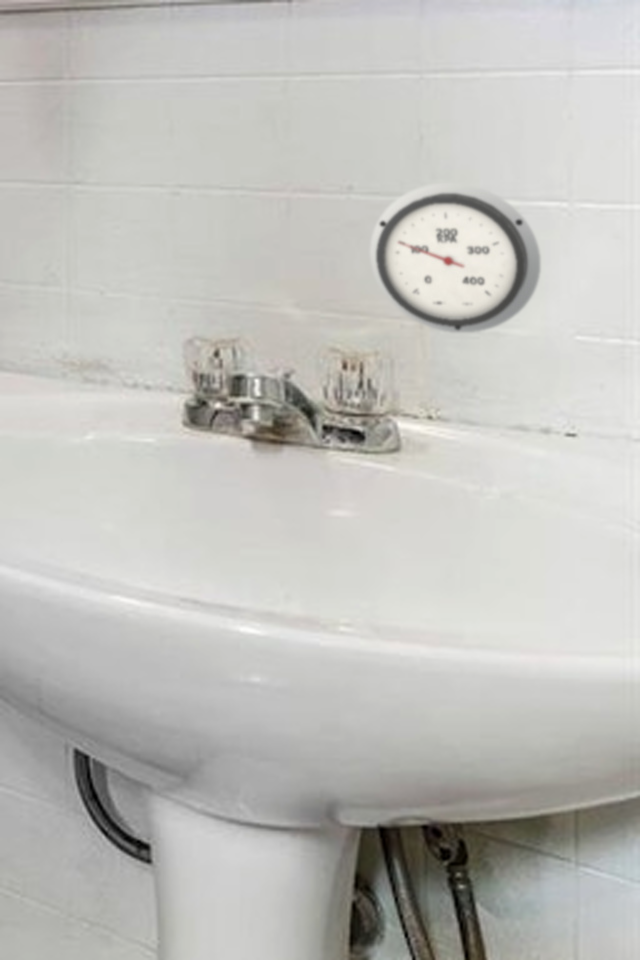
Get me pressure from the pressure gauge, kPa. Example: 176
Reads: 100
